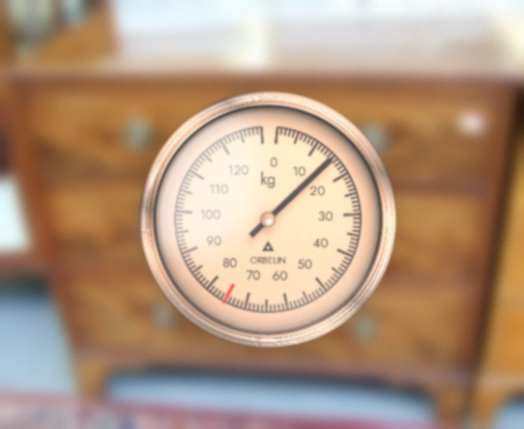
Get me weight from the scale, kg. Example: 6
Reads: 15
